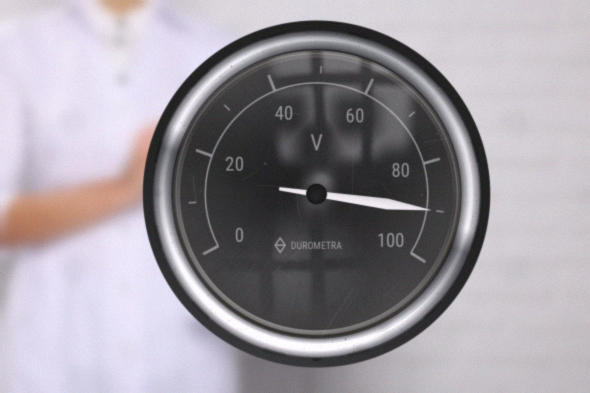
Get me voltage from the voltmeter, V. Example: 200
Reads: 90
